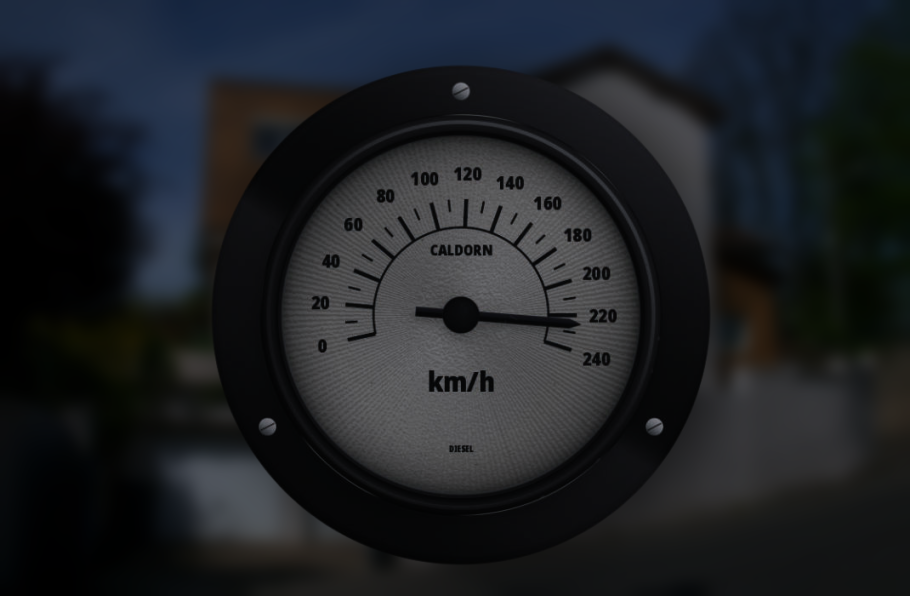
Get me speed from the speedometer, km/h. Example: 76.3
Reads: 225
